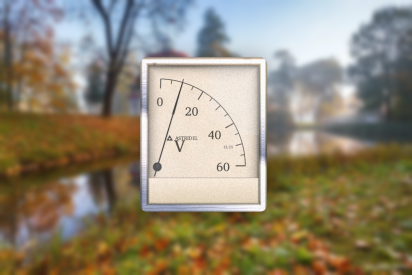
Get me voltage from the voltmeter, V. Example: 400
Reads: 10
